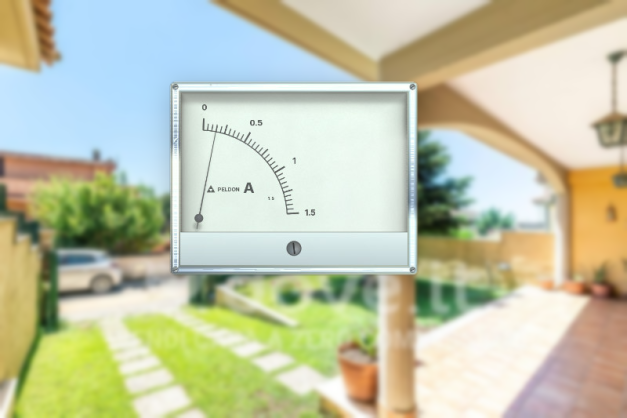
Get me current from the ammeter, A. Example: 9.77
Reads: 0.15
